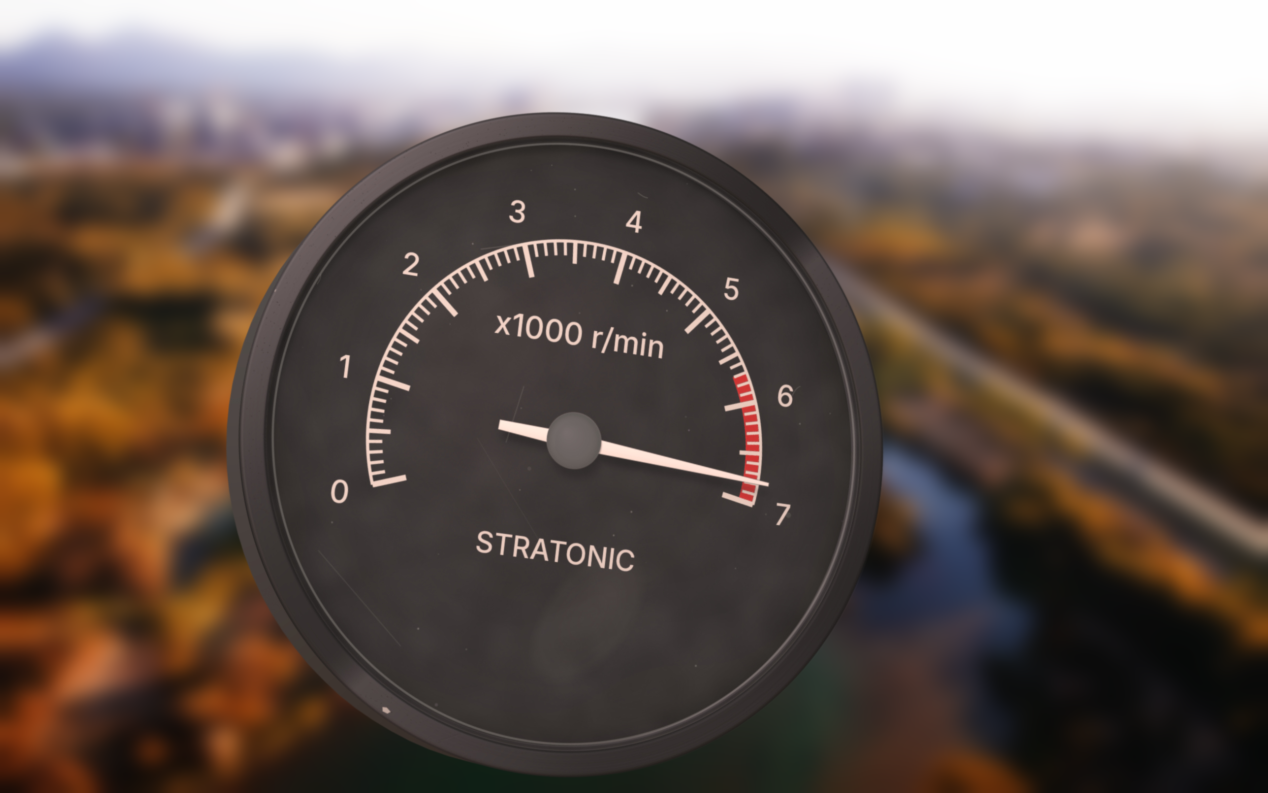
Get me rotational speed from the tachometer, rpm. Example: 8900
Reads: 6800
